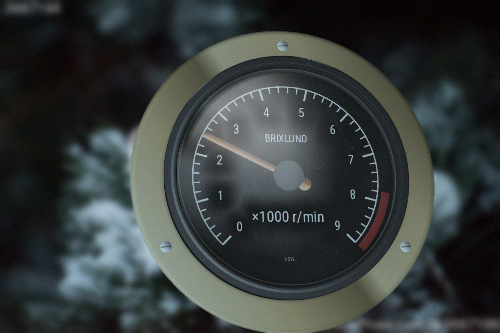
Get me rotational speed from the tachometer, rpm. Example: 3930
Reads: 2400
